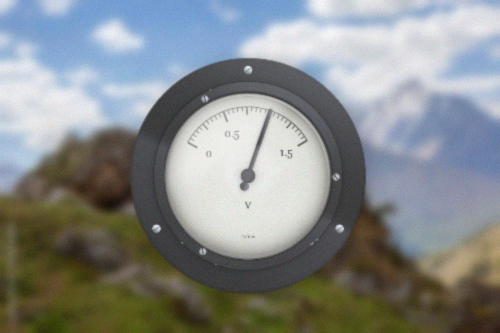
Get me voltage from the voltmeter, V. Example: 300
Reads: 1
